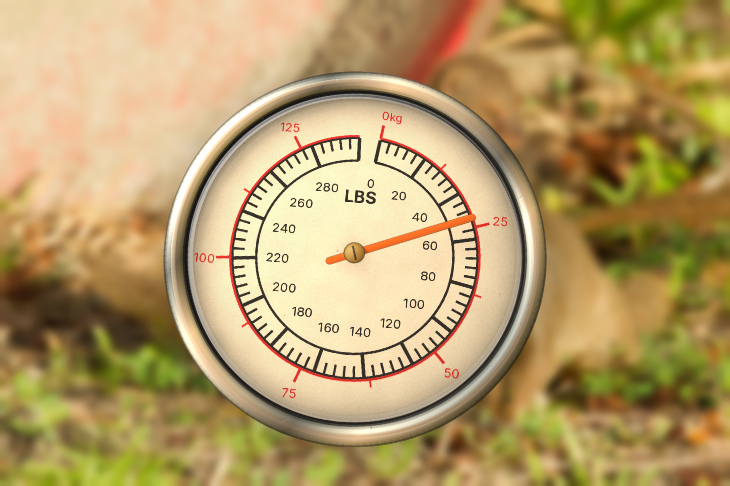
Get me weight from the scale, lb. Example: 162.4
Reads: 52
